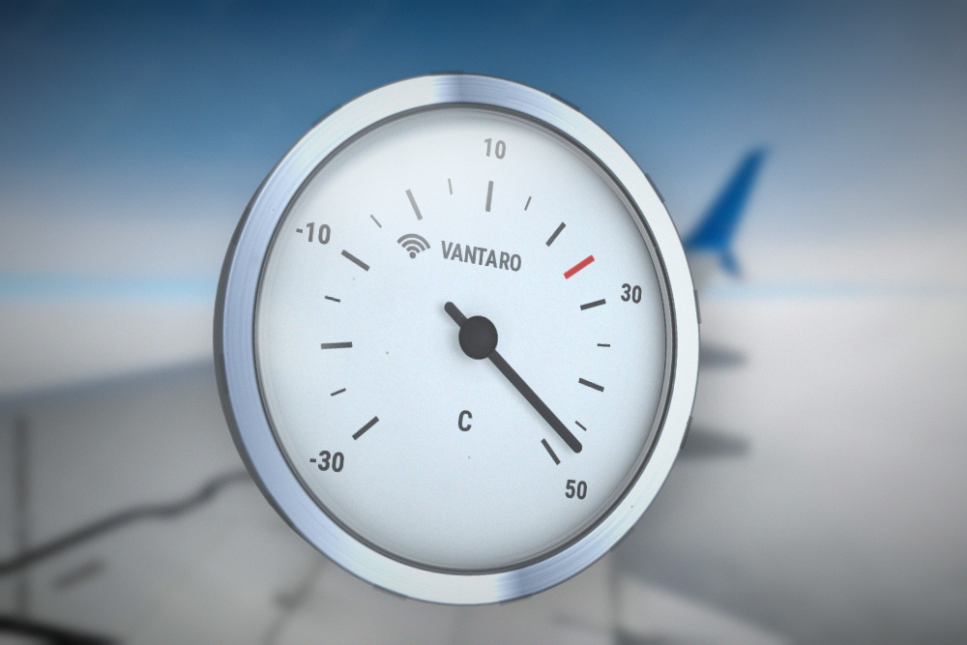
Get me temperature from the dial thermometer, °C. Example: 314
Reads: 47.5
